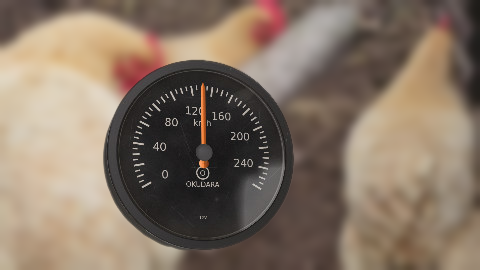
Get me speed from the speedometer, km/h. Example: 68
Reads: 130
